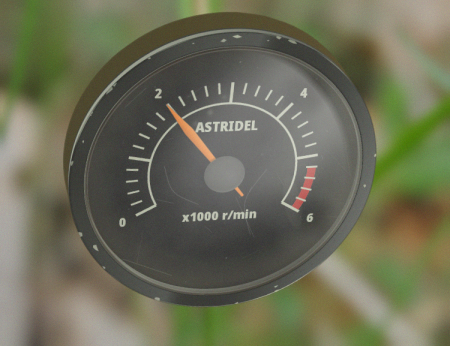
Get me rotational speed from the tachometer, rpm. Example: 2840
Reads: 2000
